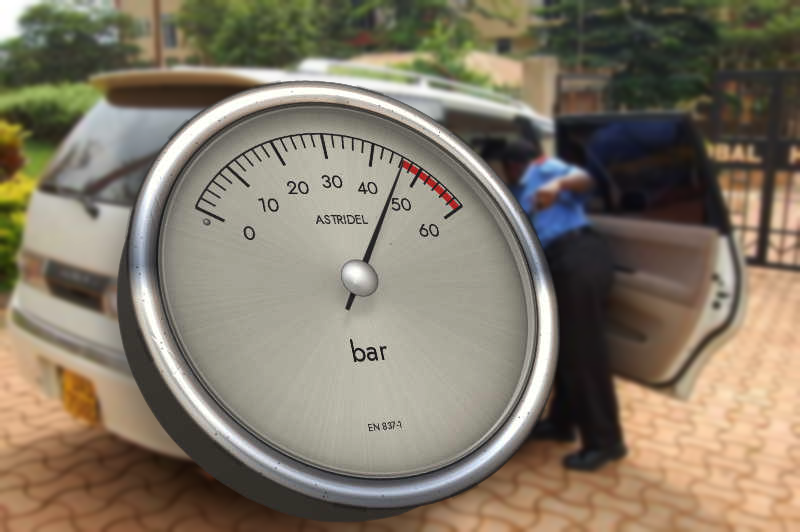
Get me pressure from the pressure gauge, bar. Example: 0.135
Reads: 46
